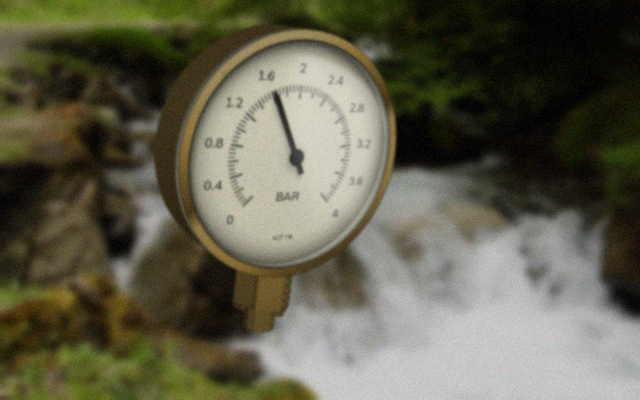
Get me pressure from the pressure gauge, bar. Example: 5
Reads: 1.6
